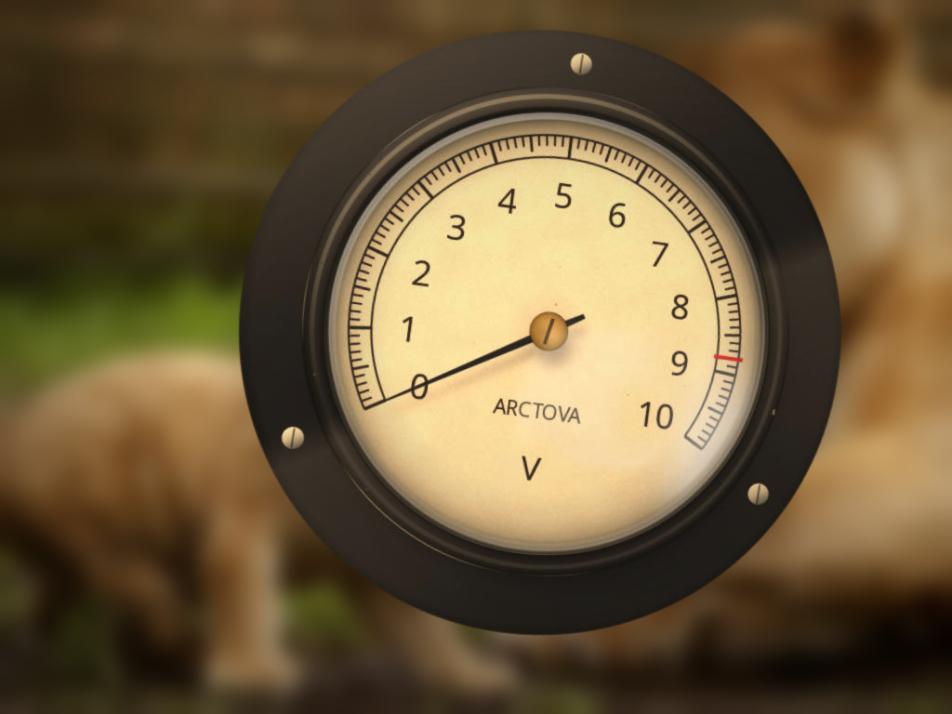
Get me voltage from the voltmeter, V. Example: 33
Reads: 0
